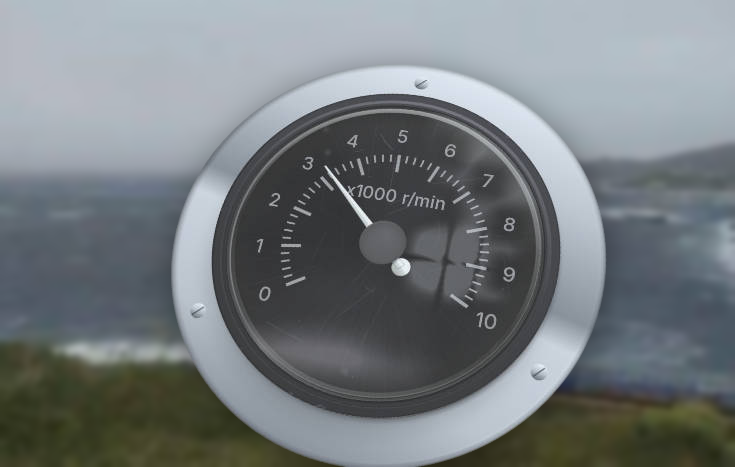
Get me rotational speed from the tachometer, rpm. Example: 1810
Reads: 3200
